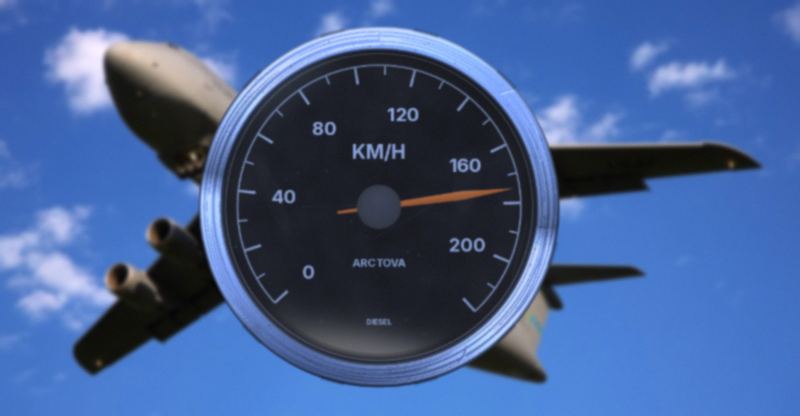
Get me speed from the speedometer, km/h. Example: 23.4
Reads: 175
